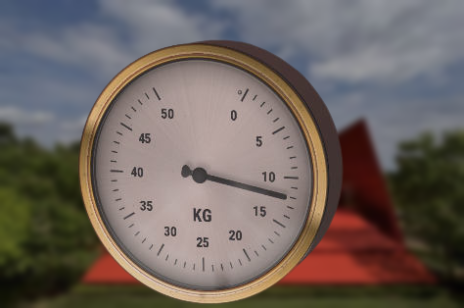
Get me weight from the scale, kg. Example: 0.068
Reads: 12
